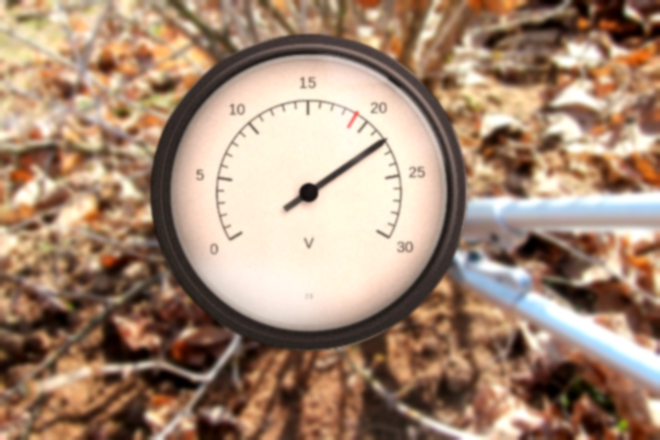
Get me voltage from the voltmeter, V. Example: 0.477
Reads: 22
